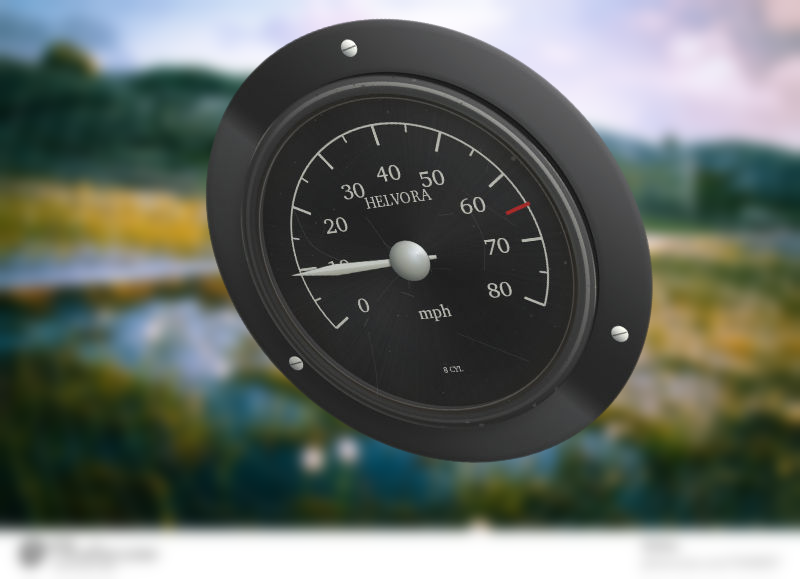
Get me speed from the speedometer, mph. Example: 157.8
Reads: 10
